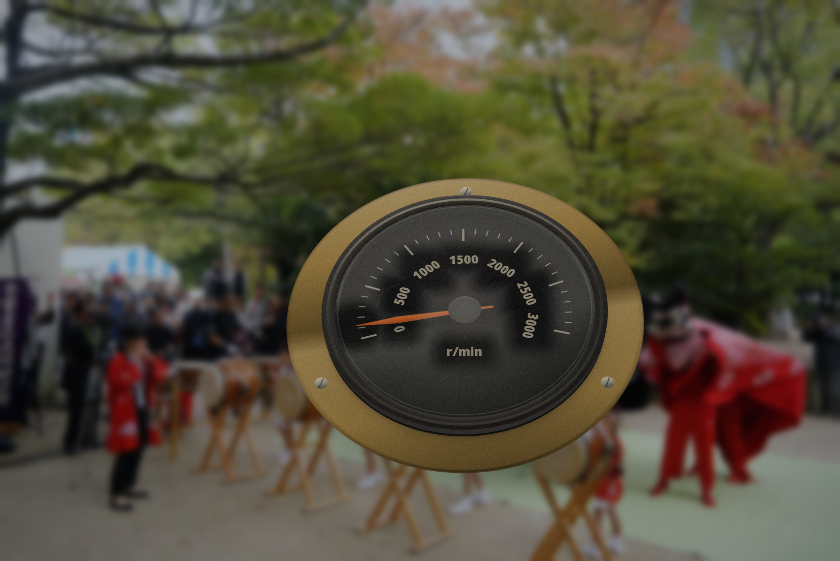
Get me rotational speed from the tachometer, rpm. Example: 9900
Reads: 100
